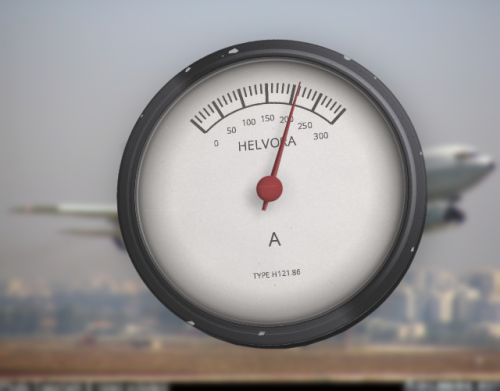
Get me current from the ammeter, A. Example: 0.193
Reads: 210
